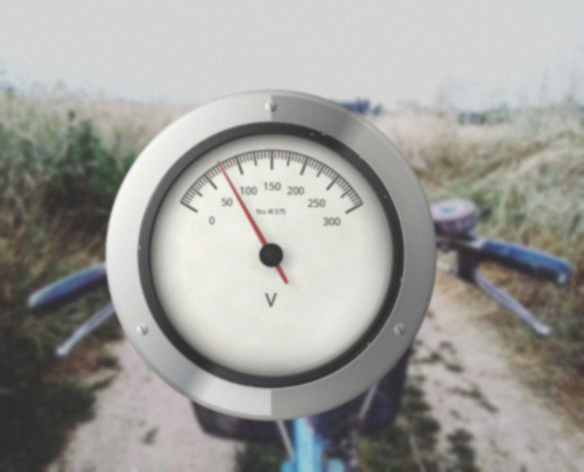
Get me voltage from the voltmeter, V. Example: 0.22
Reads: 75
